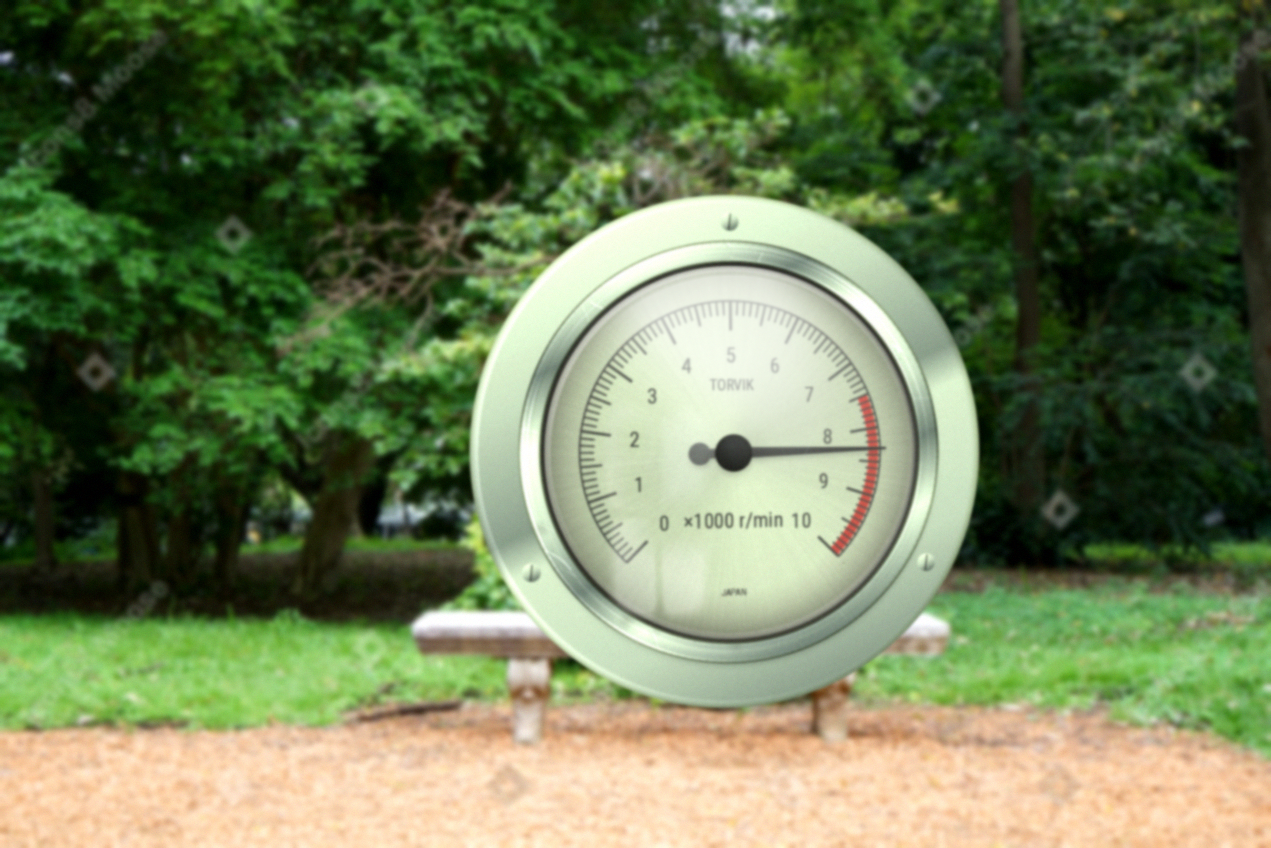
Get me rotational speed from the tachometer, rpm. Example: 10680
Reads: 8300
